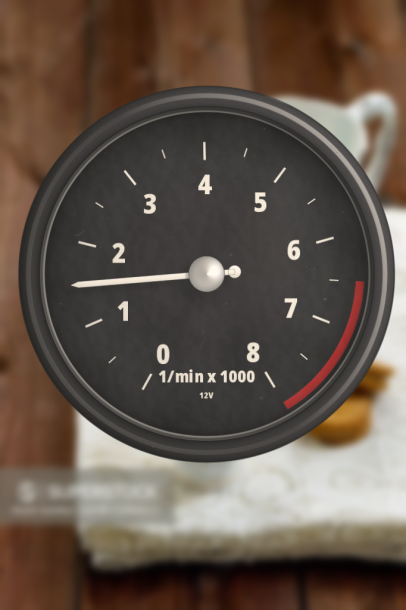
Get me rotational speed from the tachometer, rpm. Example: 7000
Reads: 1500
